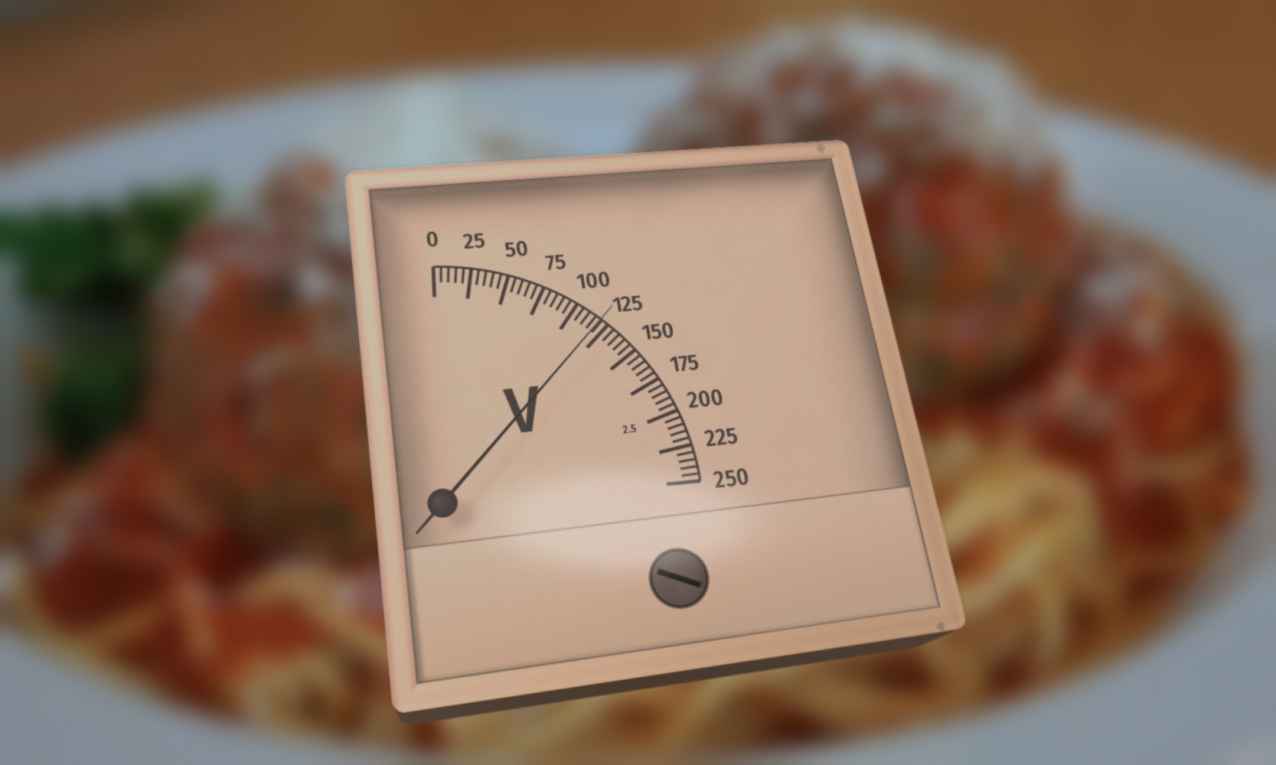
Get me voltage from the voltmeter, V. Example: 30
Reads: 120
